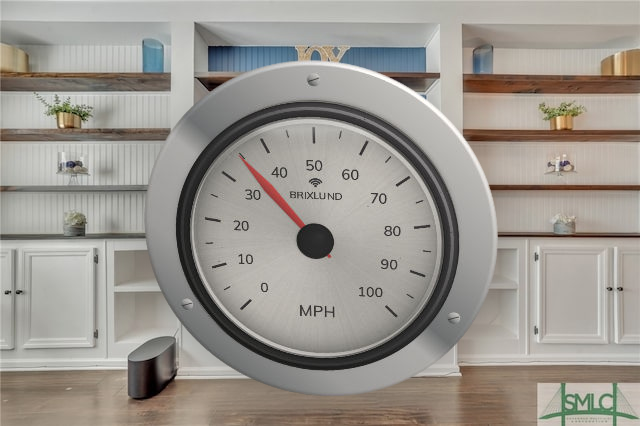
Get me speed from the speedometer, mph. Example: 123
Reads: 35
